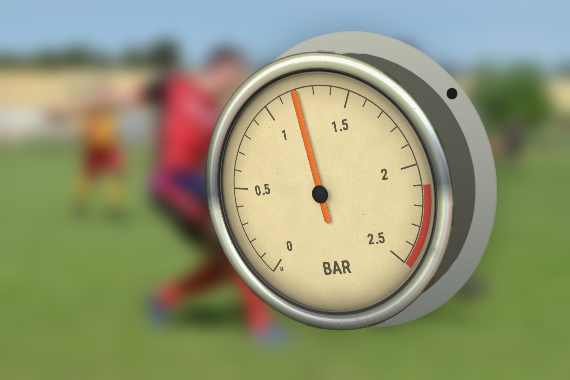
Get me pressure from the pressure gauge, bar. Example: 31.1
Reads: 1.2
